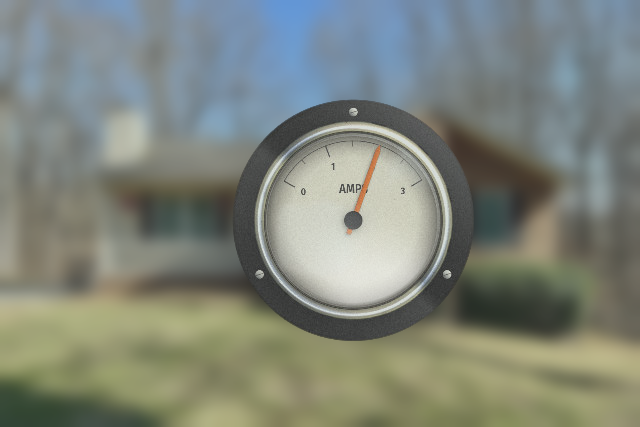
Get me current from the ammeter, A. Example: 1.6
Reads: 2
